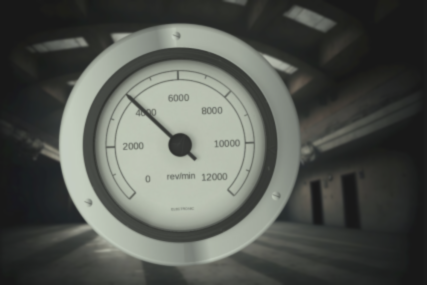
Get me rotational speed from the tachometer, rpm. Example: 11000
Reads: 4000
